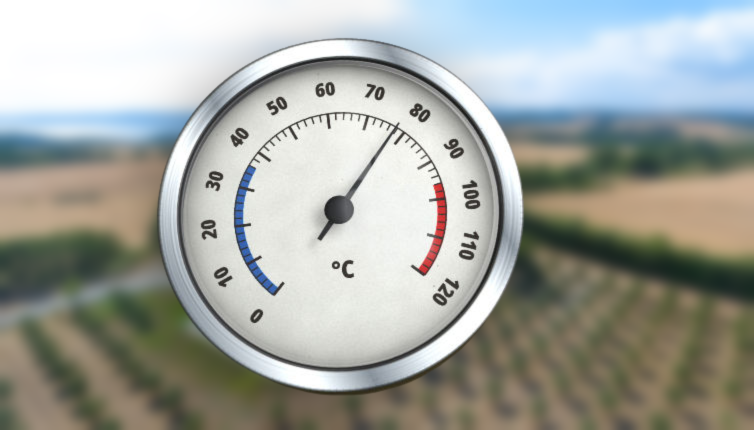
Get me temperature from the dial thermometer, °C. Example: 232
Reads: 78
